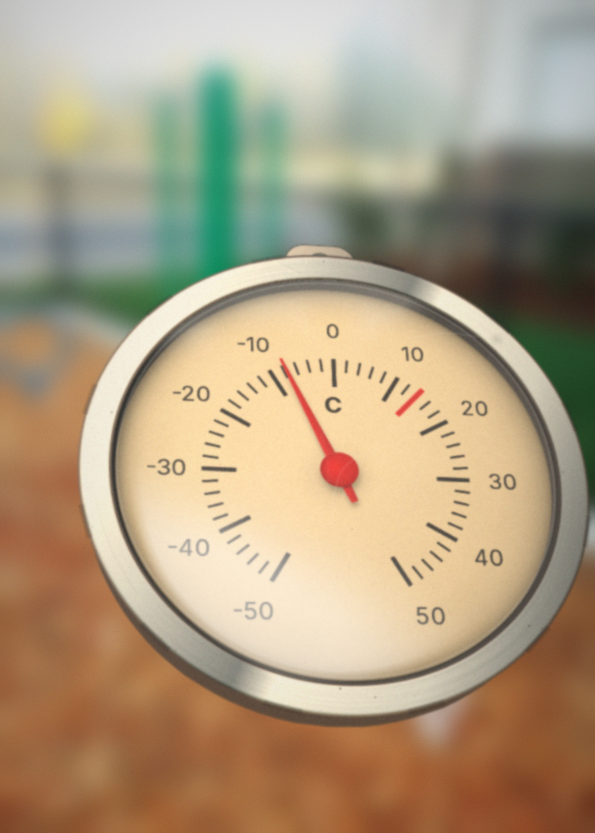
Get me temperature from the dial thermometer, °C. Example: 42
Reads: -8
